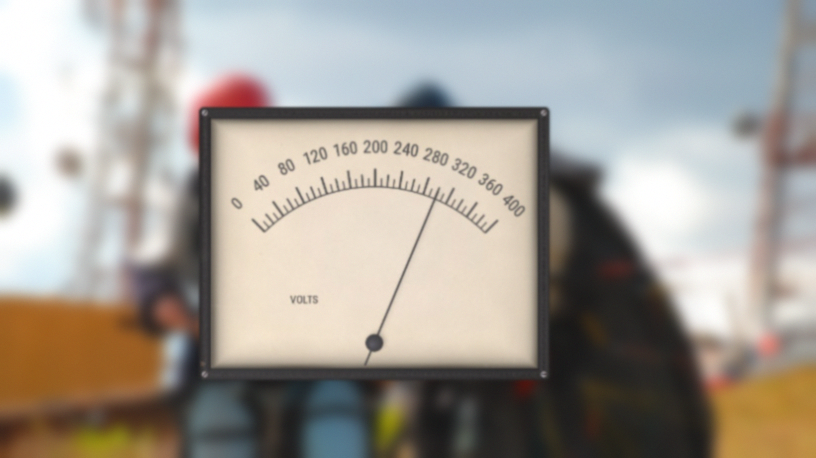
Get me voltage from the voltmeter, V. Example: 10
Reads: 300
